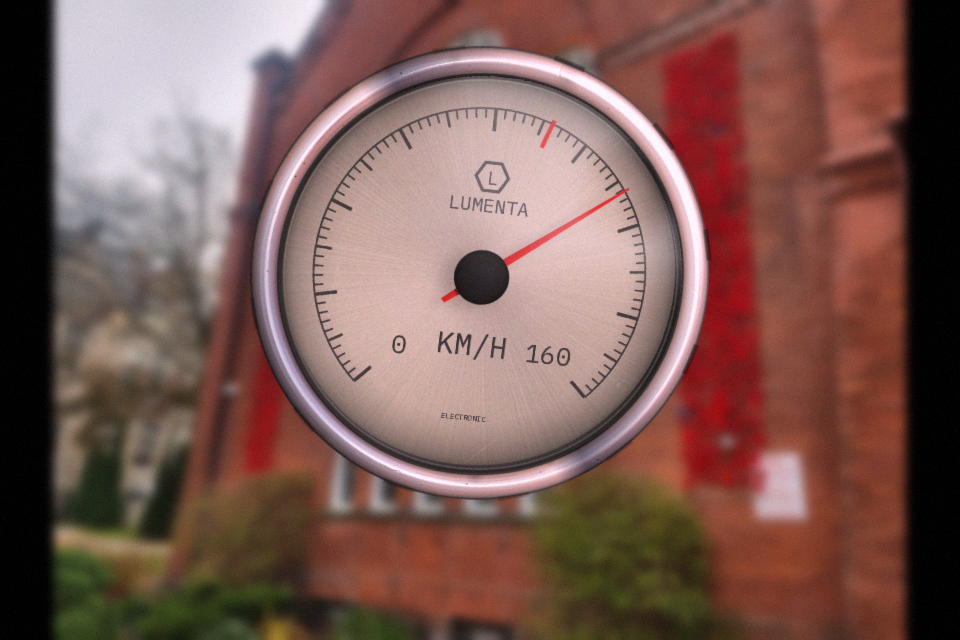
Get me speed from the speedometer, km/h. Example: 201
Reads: 112
